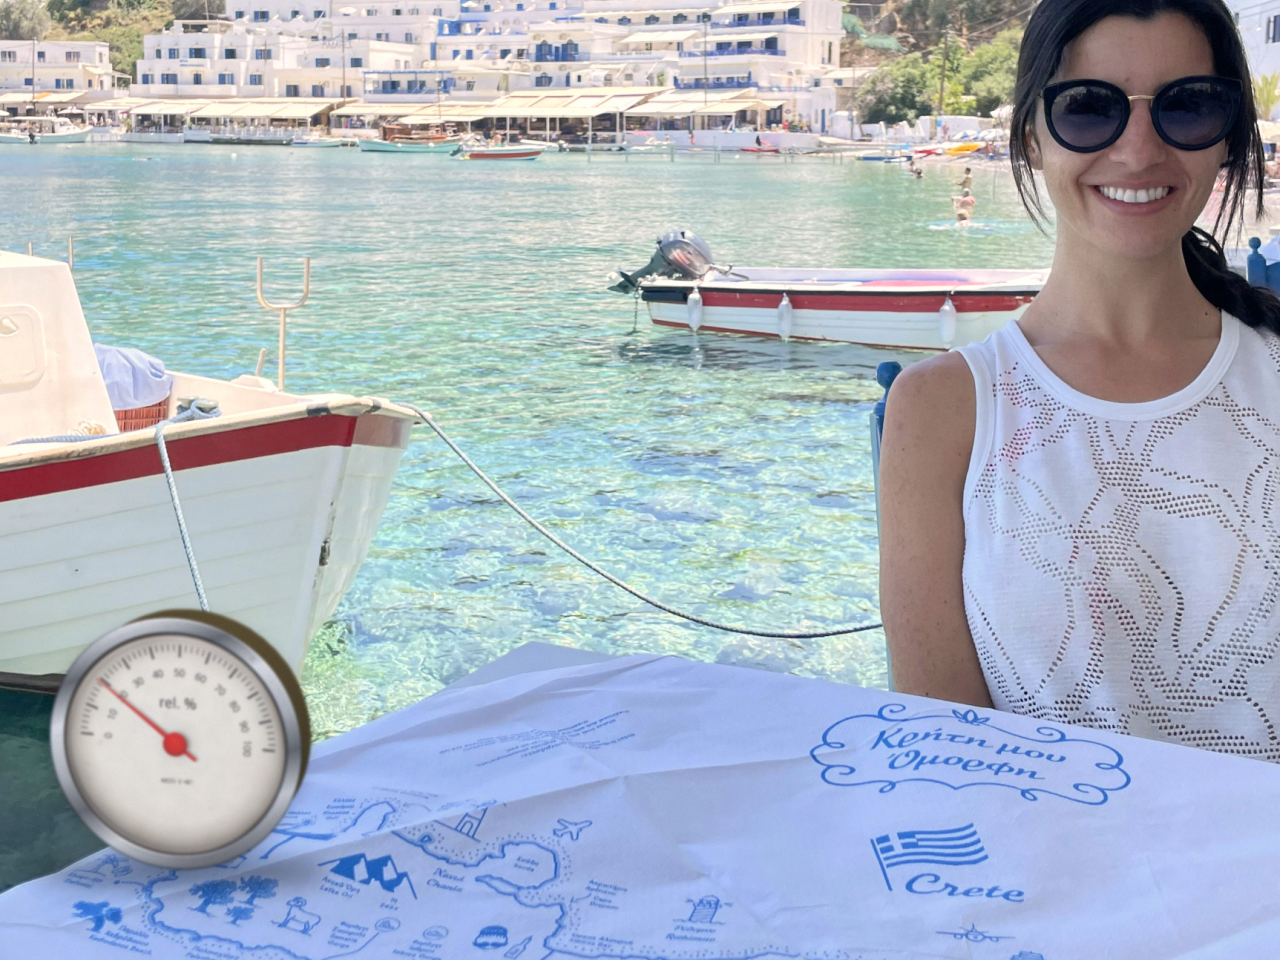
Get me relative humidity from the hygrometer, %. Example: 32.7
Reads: 20
